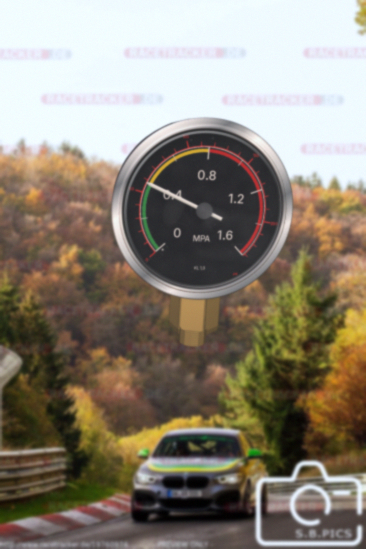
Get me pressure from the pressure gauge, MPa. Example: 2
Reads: 0.4
